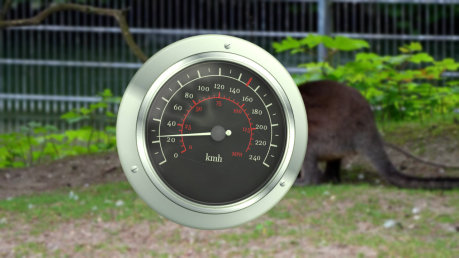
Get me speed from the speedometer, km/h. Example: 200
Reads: 25
